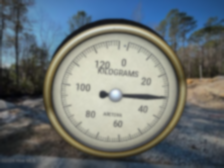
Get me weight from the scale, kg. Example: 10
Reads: 30
